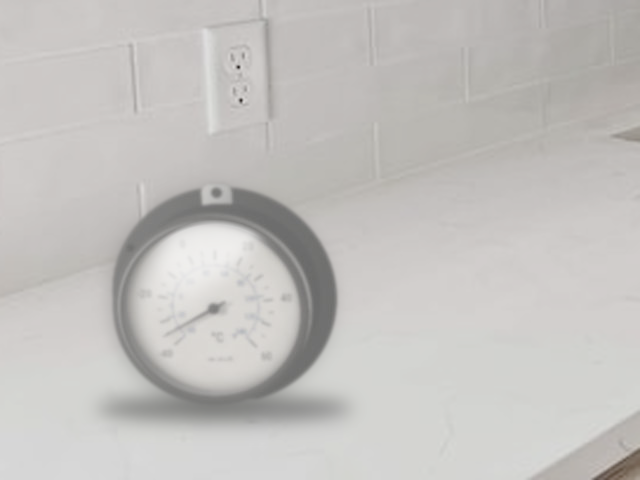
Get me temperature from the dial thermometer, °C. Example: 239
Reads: -35
